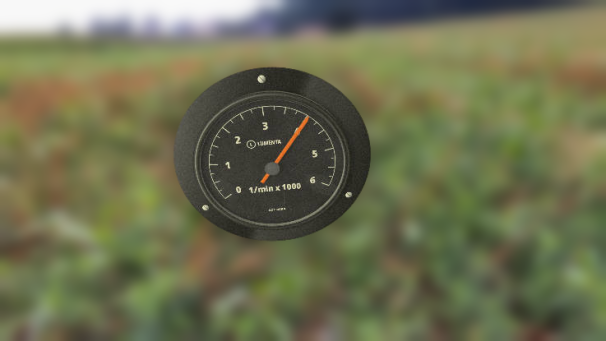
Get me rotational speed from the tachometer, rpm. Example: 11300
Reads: 4000
